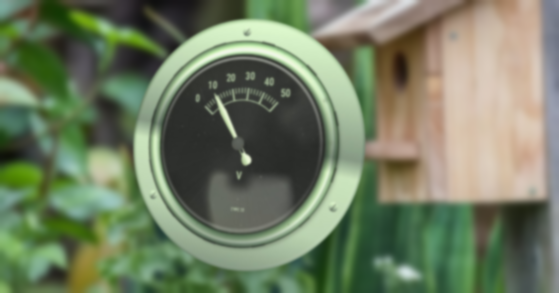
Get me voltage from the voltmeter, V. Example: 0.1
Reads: 10
